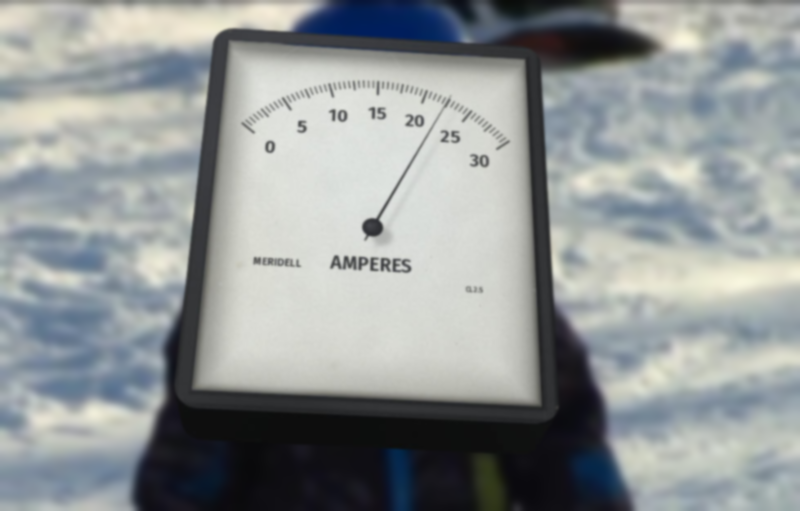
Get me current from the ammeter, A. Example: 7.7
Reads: 22.5
